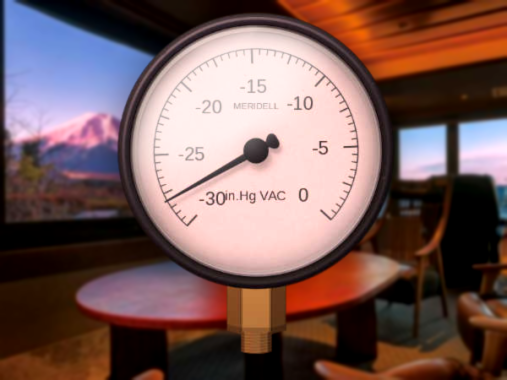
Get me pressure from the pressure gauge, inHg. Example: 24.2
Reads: -28
